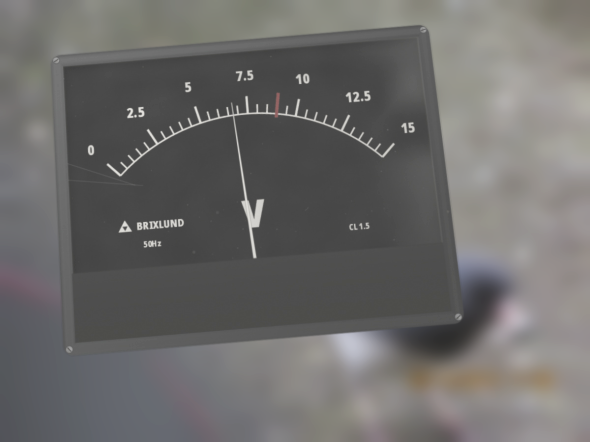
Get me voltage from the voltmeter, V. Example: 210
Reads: 6.75
